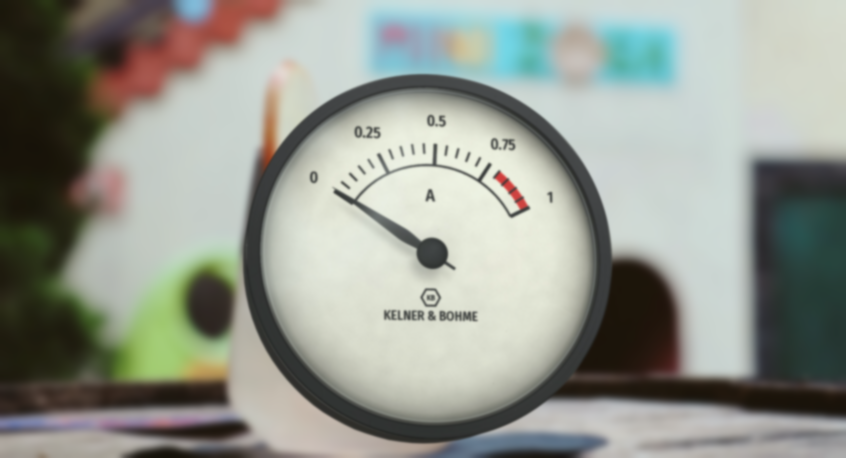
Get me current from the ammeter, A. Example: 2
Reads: 0
